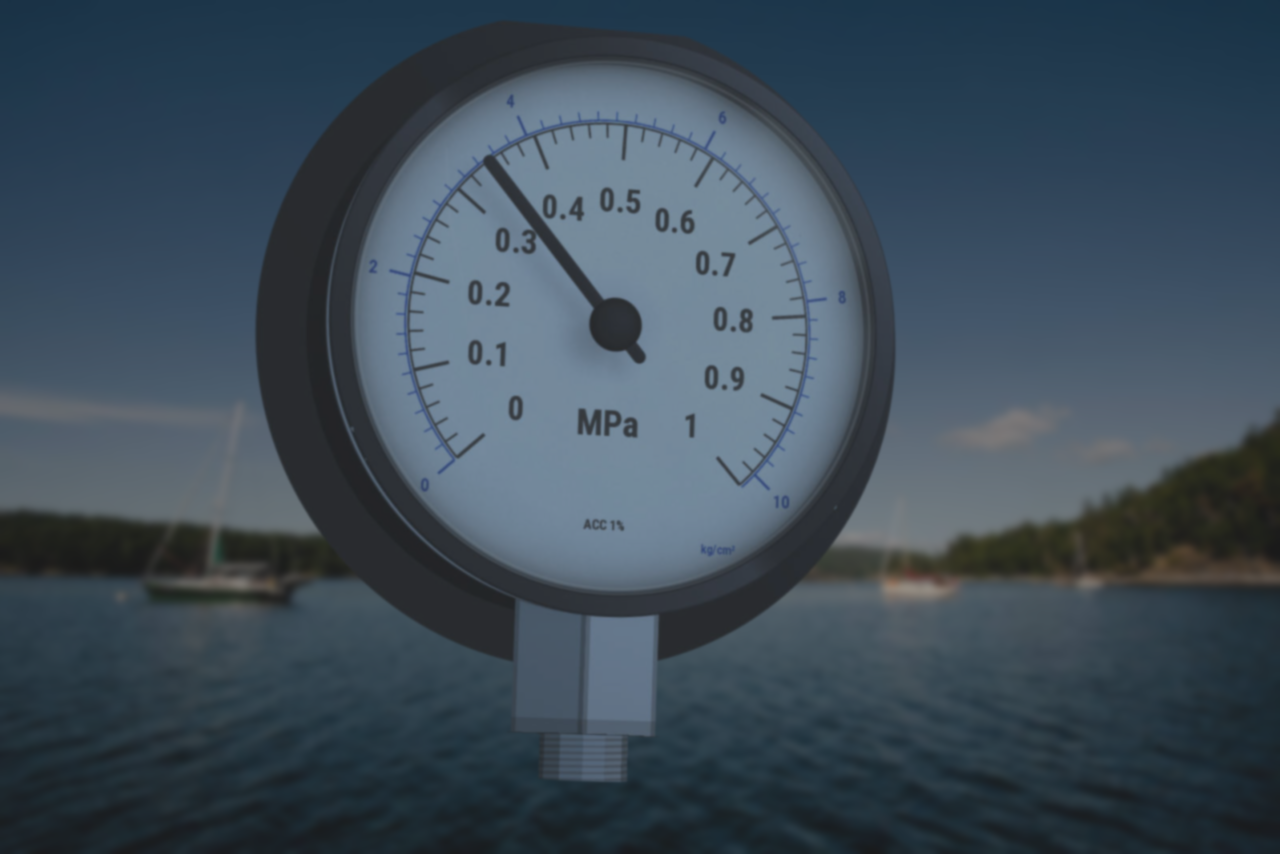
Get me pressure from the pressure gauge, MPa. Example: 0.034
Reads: 0.34
